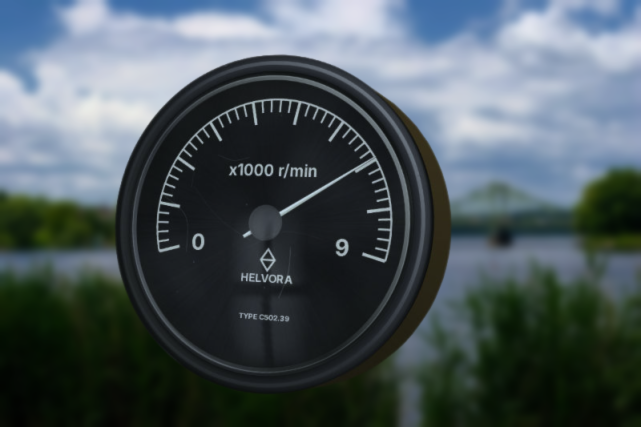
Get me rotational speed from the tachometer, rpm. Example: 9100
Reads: 7000
